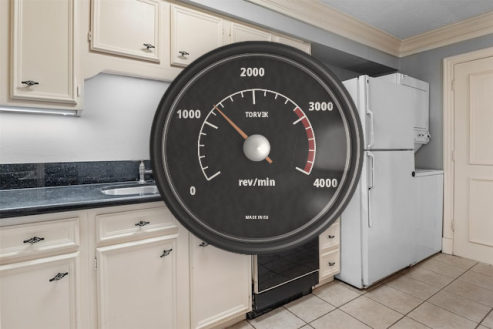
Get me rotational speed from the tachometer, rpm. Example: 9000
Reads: 1300
